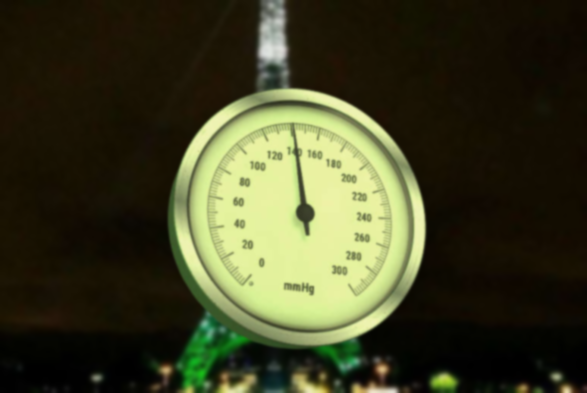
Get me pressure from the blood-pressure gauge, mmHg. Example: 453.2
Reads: 140
